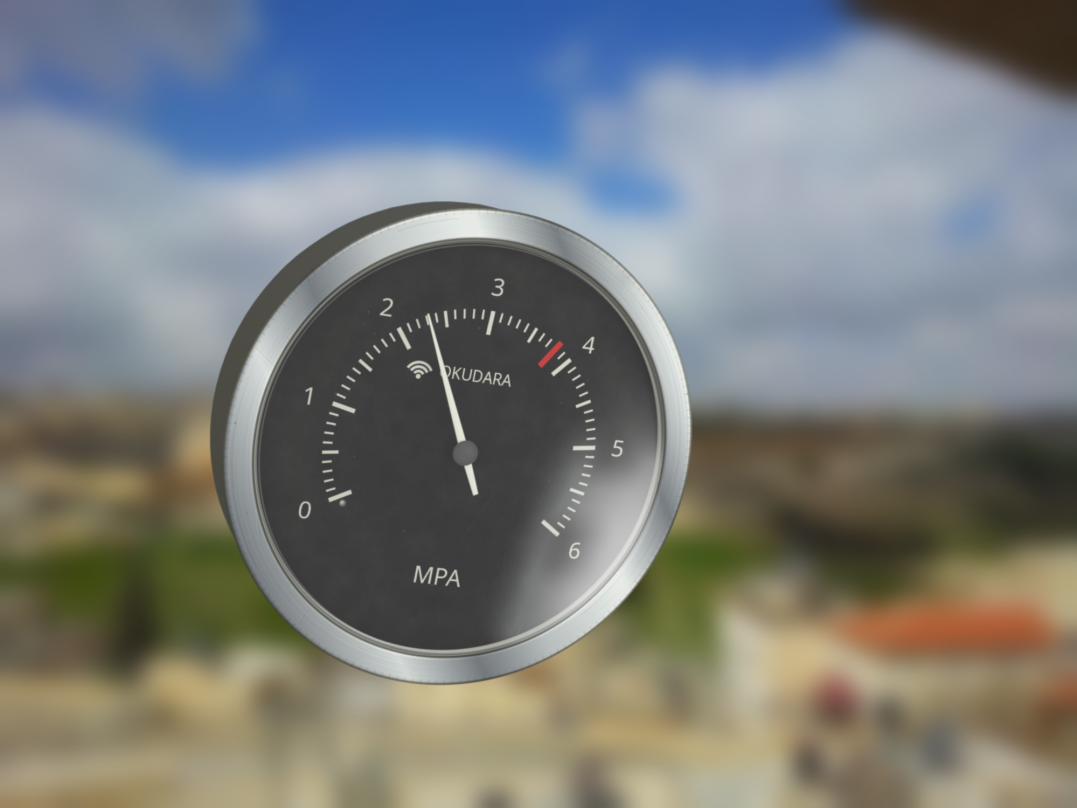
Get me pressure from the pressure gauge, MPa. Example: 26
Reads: 2.3
